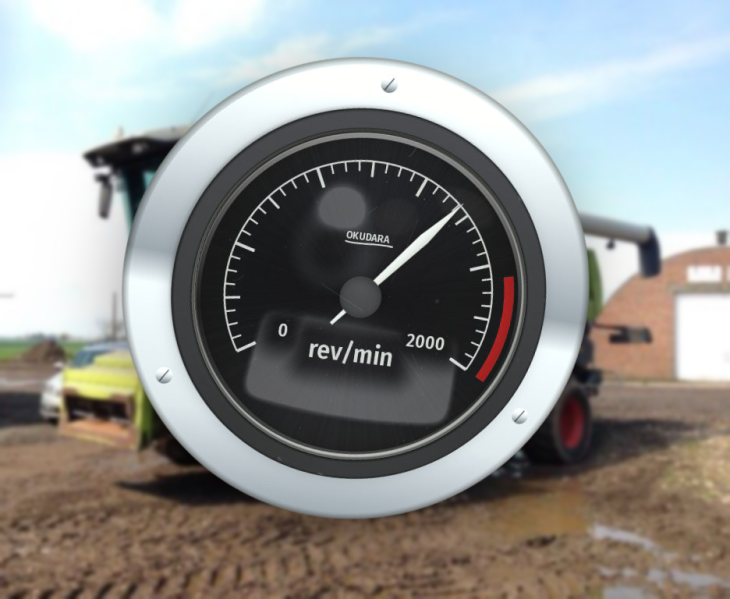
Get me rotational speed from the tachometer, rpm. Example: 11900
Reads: 1350
